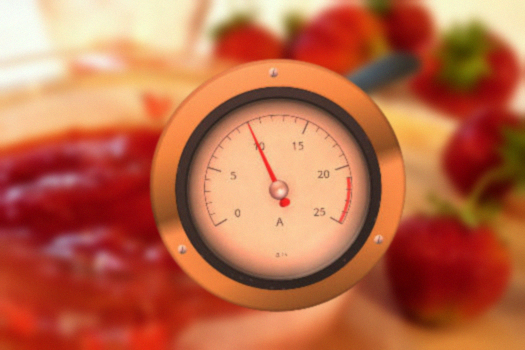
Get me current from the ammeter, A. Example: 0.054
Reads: 10
